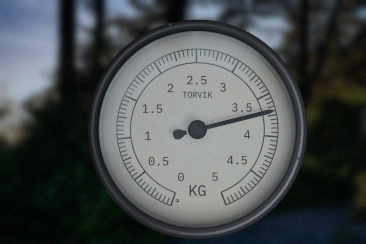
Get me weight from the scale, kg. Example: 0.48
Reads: 3.7
